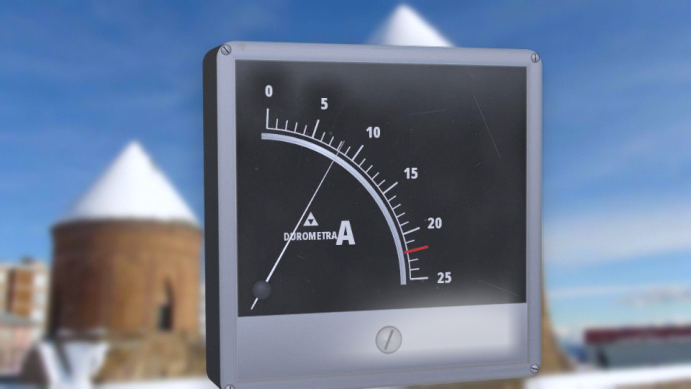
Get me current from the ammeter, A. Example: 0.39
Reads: 8
